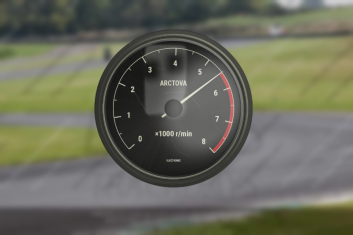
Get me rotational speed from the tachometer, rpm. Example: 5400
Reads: 5500
